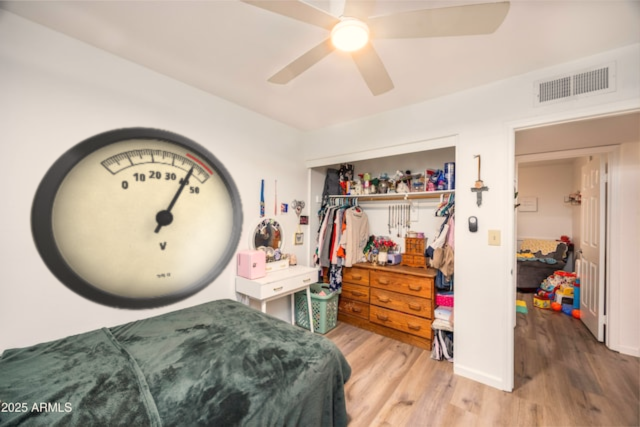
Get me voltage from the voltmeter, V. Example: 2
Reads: 40
